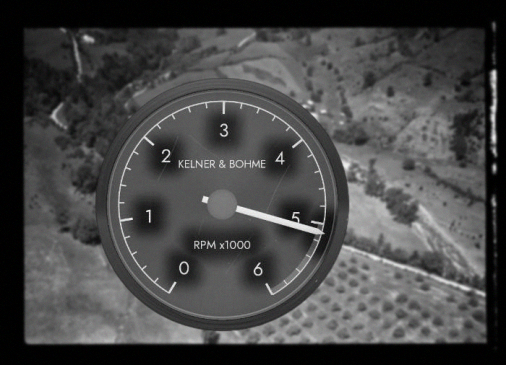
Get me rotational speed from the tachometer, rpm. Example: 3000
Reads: 5100
